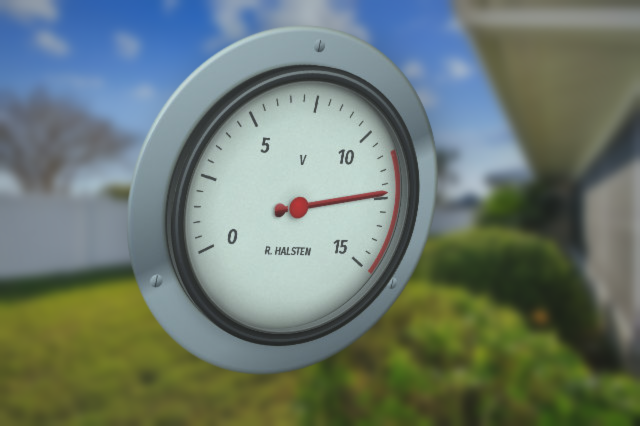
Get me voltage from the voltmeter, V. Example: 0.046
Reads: 12.25
